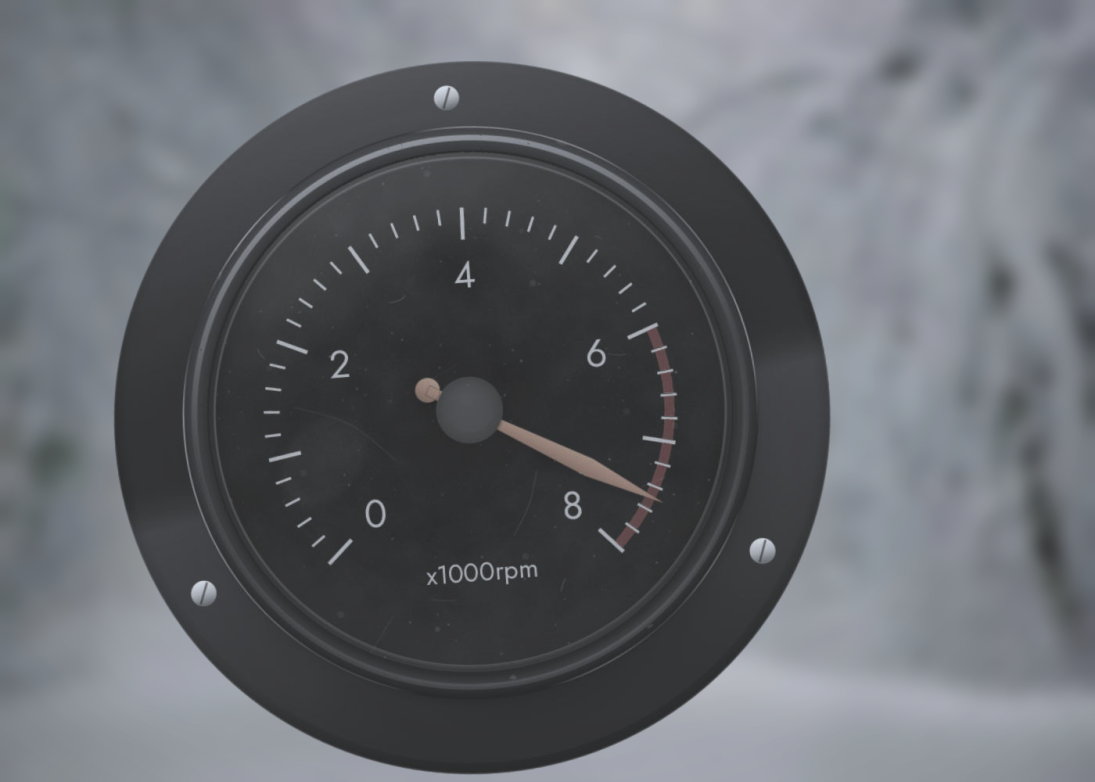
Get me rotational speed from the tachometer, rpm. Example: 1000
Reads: 7500
